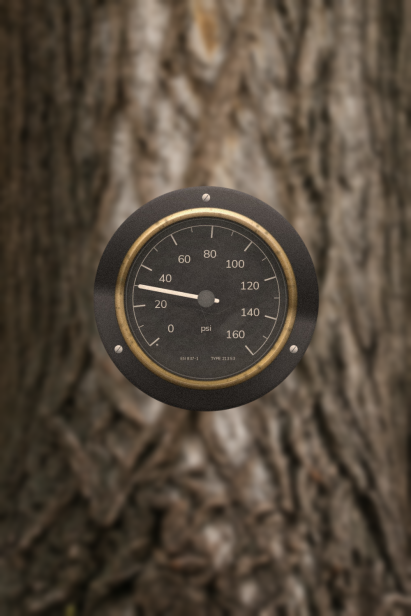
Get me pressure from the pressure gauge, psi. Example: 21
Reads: 30
